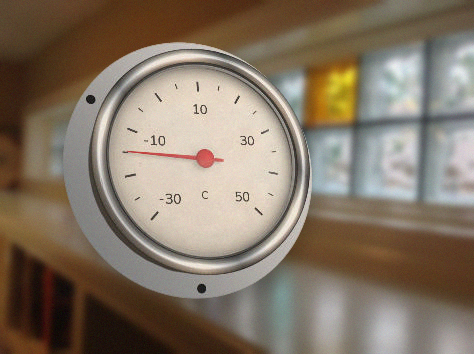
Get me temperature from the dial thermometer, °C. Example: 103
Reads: -15
